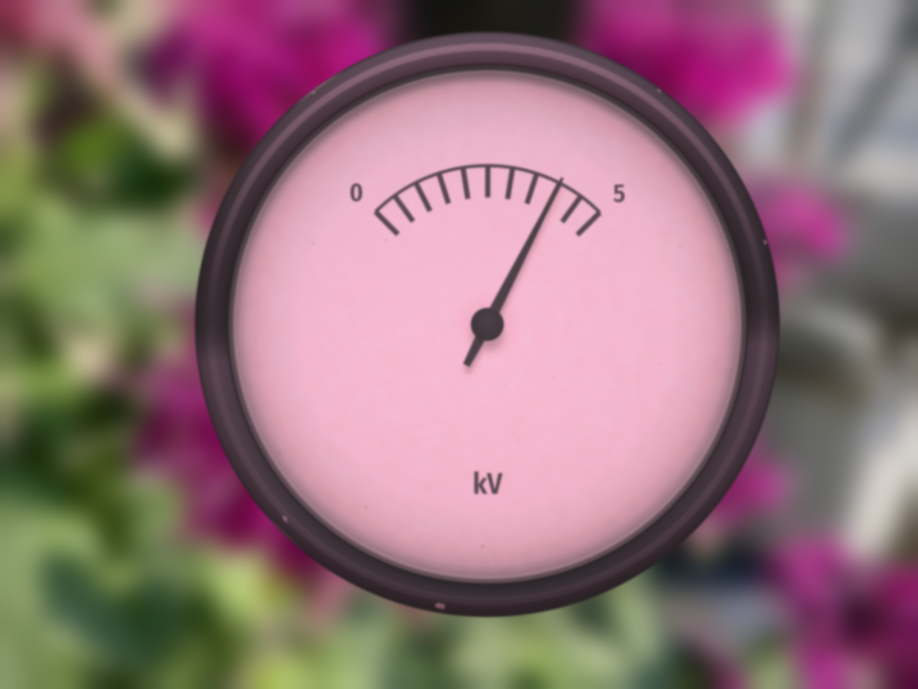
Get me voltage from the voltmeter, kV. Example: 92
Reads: 4
